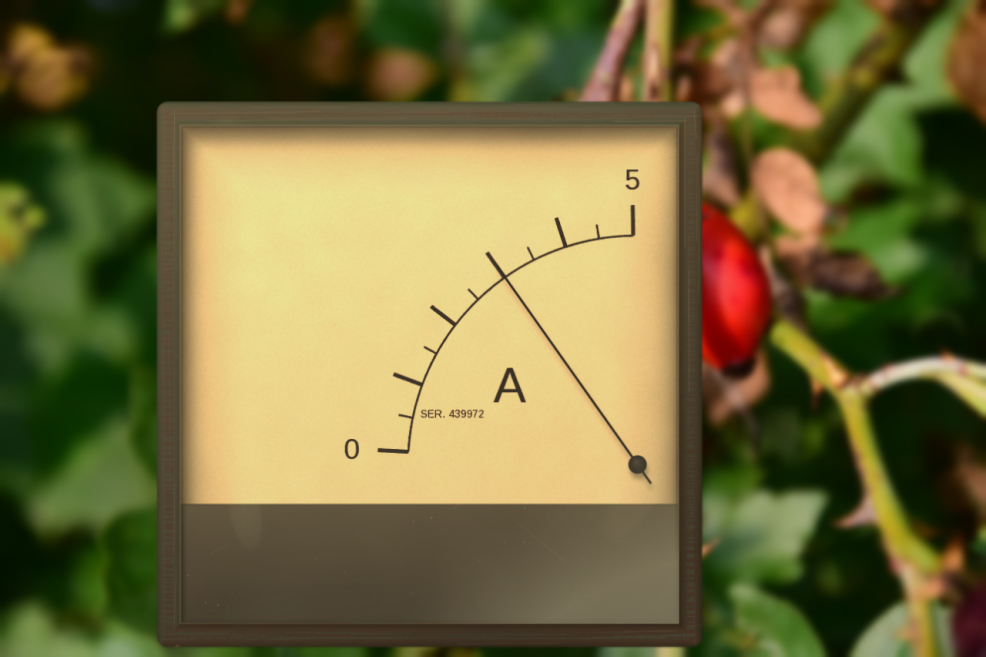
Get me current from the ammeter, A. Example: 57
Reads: 3
